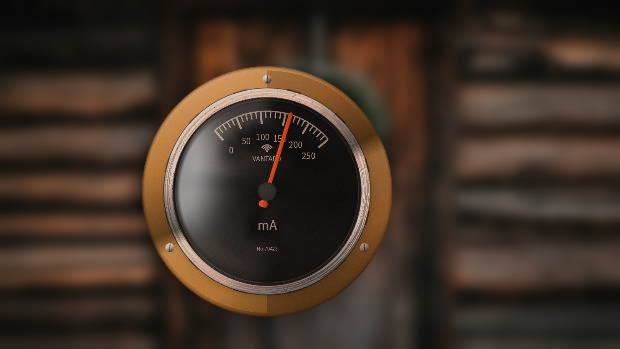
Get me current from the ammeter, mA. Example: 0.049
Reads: 160
